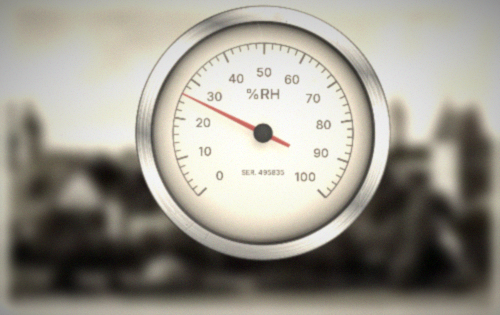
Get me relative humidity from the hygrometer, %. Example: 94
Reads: 26
